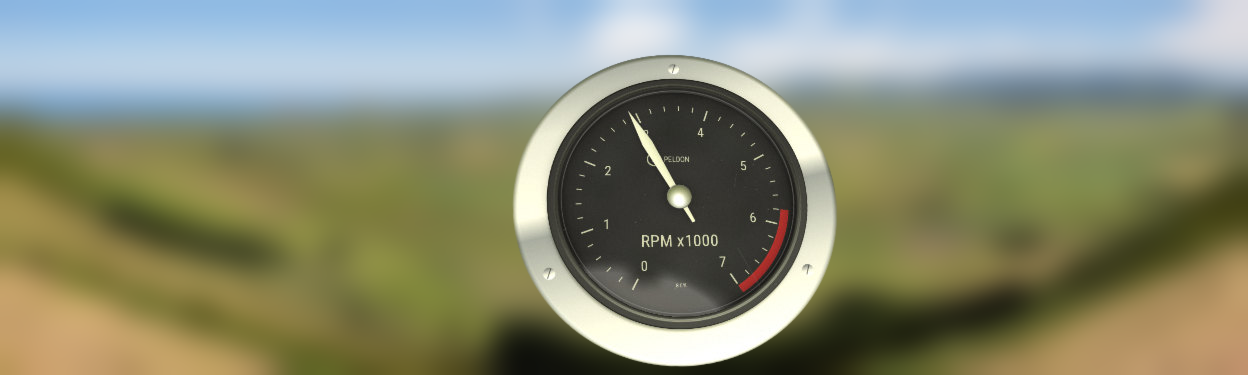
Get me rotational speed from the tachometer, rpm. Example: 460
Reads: 2900
